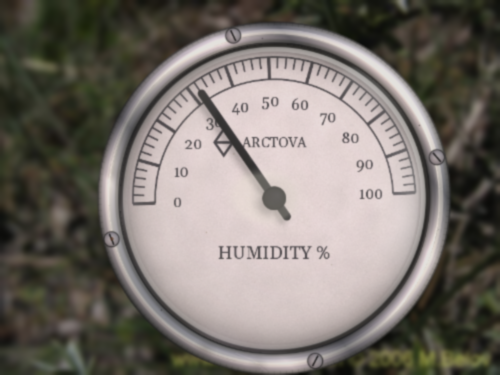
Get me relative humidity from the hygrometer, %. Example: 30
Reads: 32
